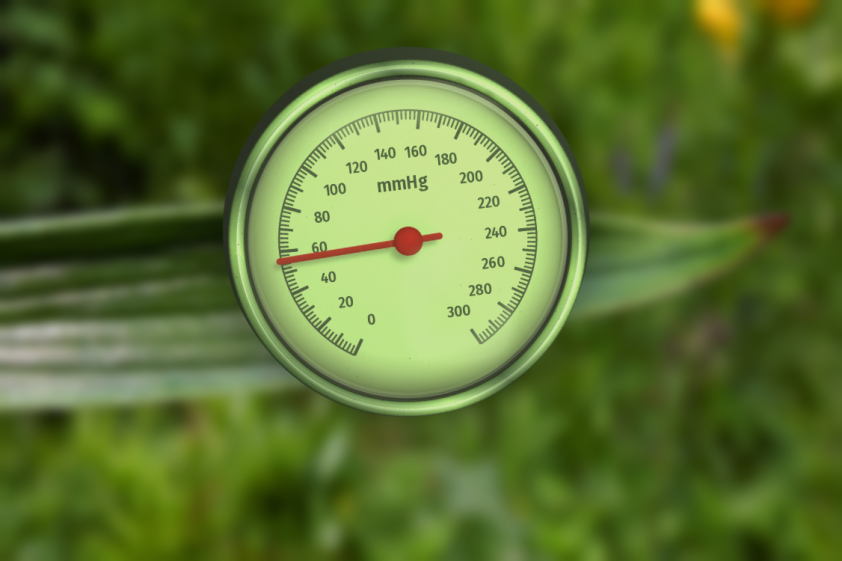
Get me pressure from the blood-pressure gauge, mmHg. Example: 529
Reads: 56
